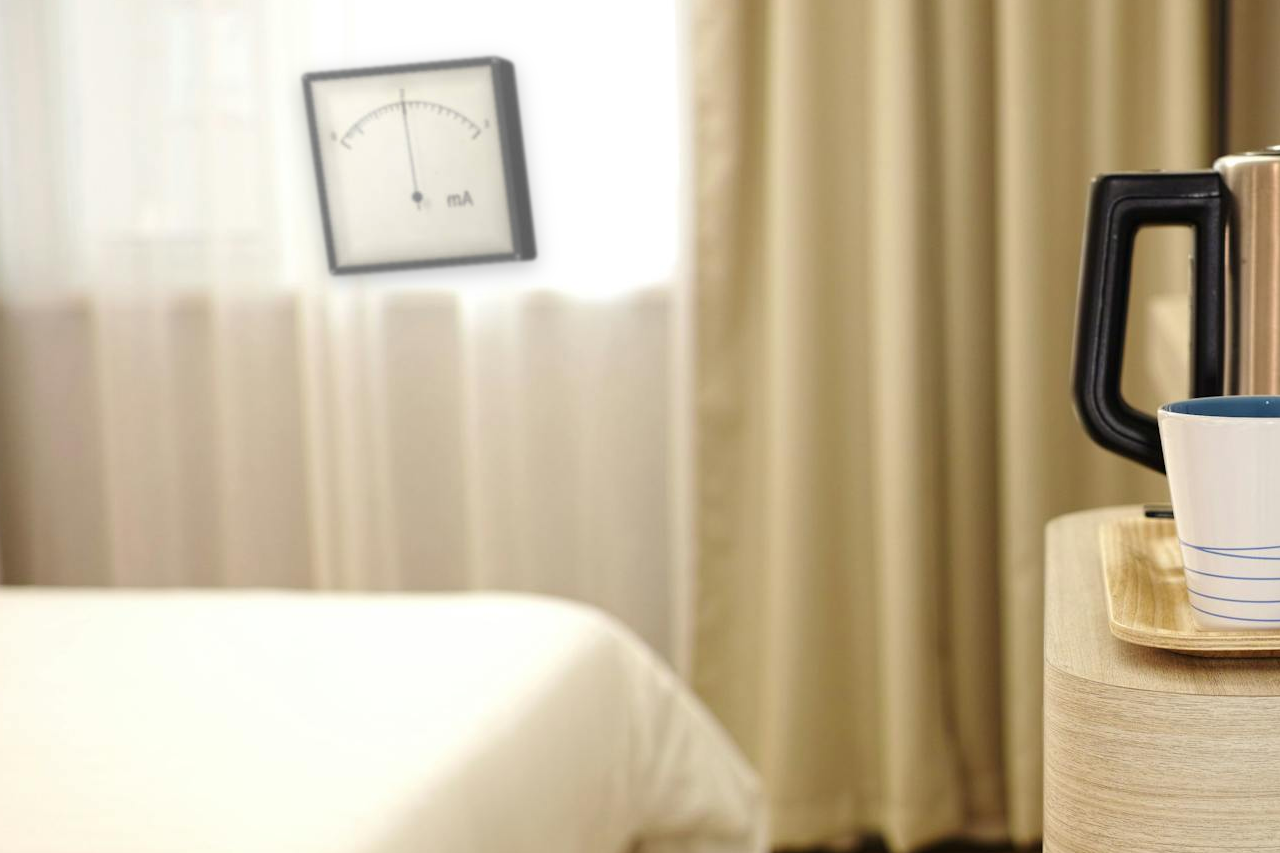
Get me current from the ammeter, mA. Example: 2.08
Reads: 2
